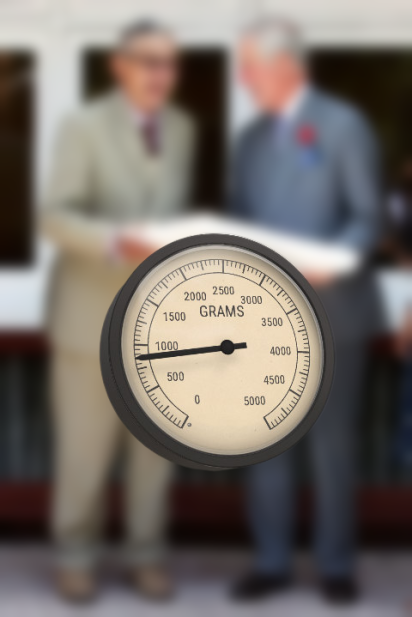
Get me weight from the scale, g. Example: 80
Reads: 850
